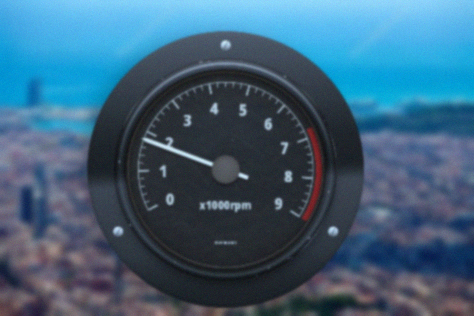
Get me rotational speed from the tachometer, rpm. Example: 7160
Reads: 1800
